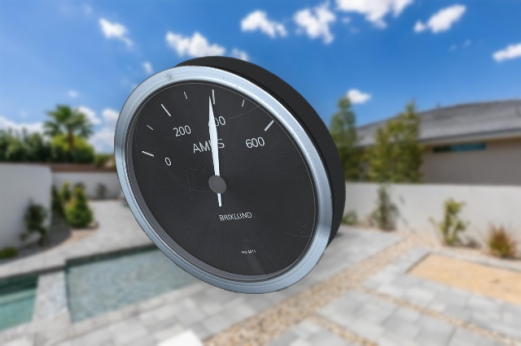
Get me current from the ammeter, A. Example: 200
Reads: 400
